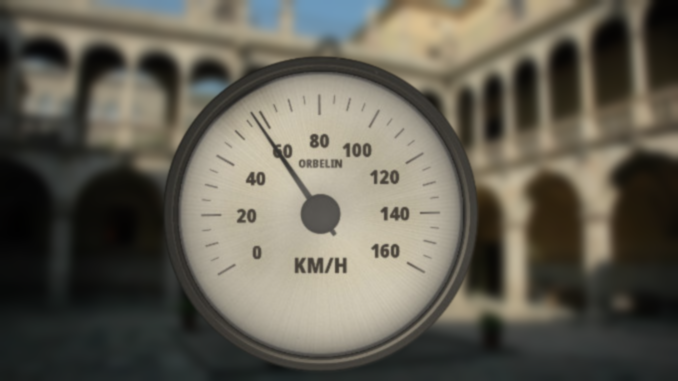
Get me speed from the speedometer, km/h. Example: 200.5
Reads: 57.5
